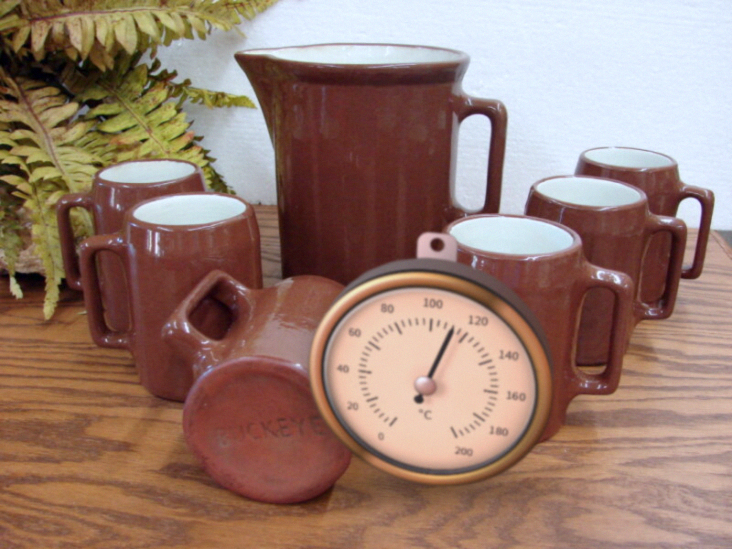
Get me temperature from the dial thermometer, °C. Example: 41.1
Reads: 112
